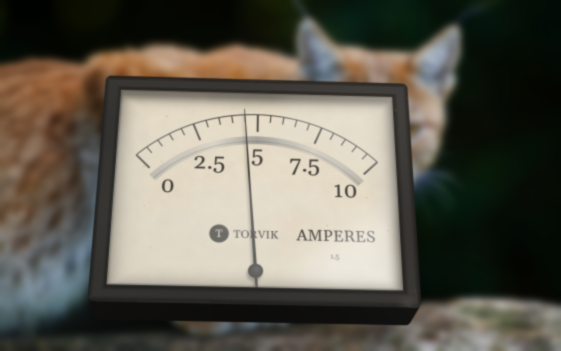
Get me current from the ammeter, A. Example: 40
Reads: 4.5
